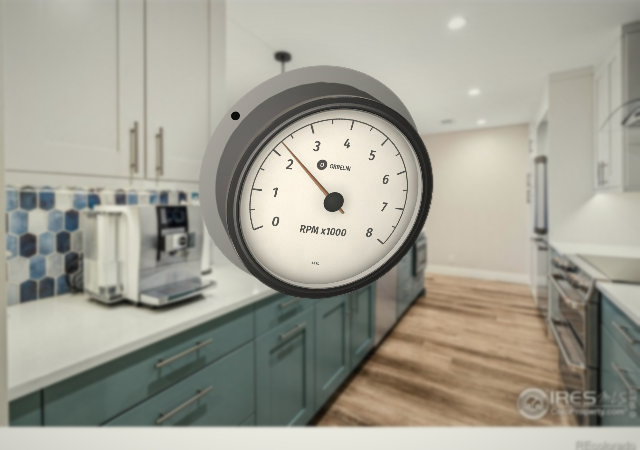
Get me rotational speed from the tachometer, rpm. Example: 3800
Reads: 2250
